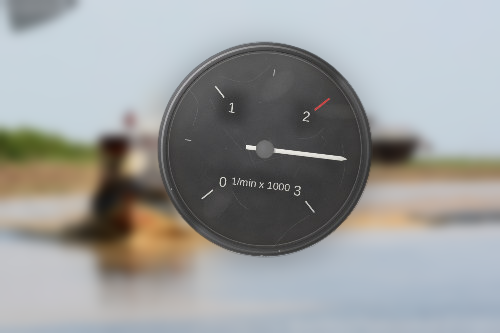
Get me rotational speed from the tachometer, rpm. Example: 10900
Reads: 2500
